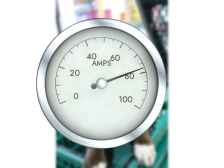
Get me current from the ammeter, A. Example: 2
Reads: 77.5
